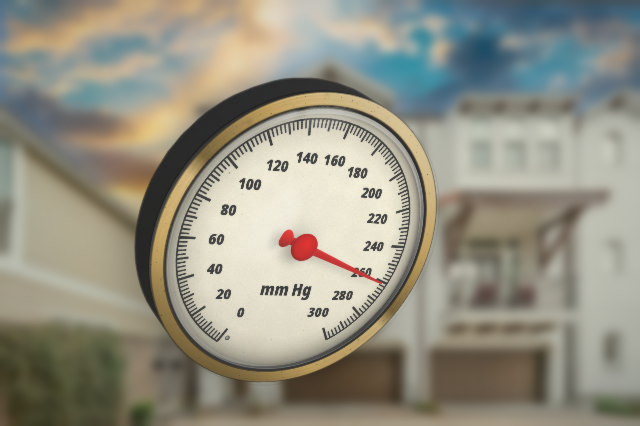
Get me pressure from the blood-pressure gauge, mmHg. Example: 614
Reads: 260
